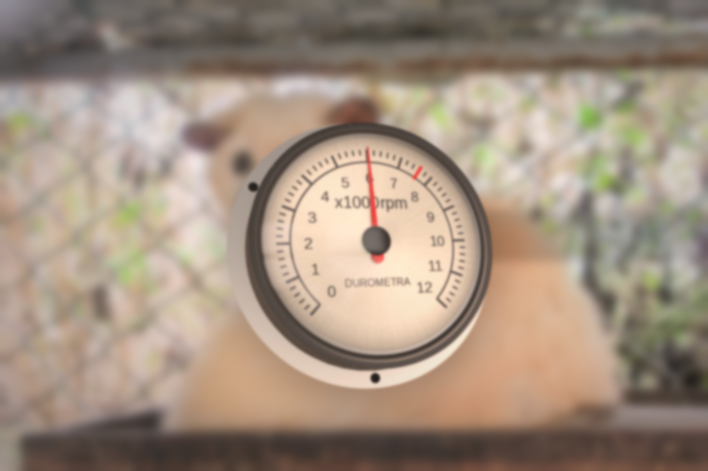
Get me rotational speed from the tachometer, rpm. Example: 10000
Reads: 6000
